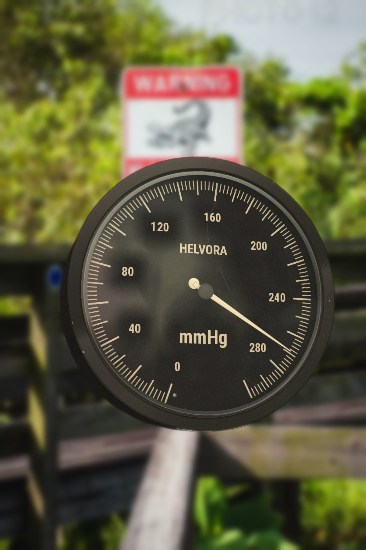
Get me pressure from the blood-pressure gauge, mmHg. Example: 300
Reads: 270
